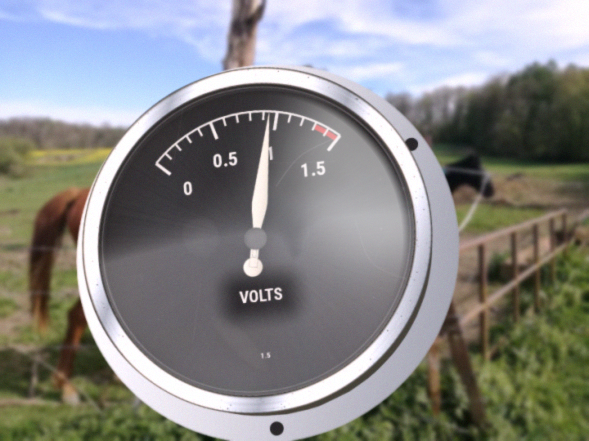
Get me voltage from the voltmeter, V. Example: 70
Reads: 0.95
